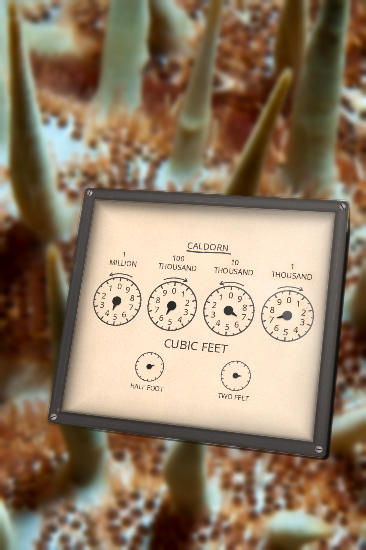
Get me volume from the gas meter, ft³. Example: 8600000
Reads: 456700
